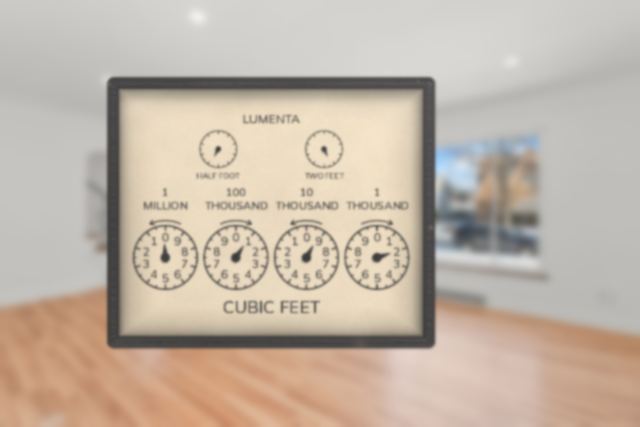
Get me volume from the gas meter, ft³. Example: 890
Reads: 9200
